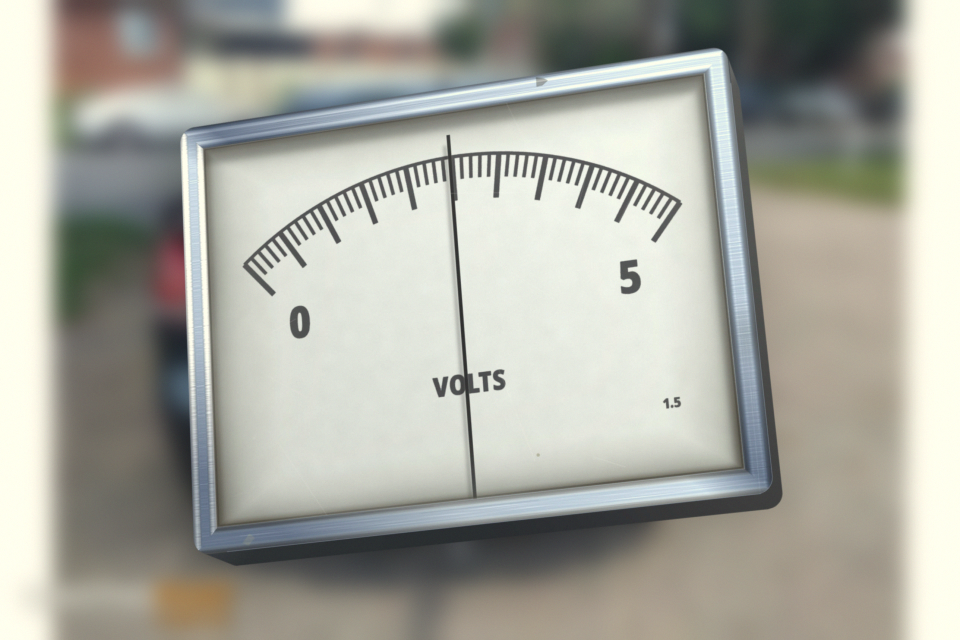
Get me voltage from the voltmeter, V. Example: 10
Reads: 2.5
